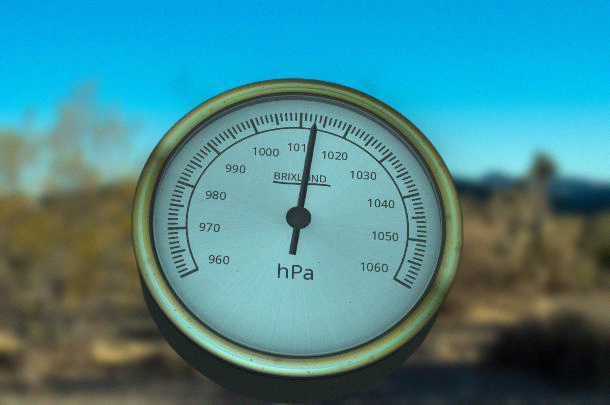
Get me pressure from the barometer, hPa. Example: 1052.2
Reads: 1013
